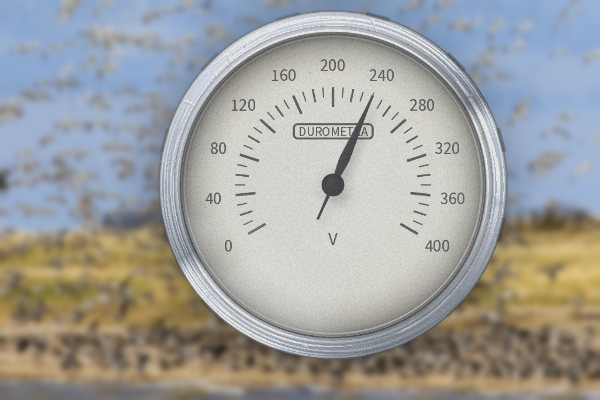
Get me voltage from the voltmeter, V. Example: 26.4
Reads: 240
